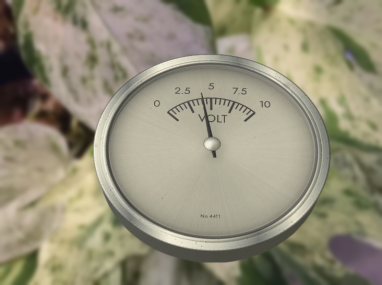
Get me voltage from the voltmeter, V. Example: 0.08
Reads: 4
